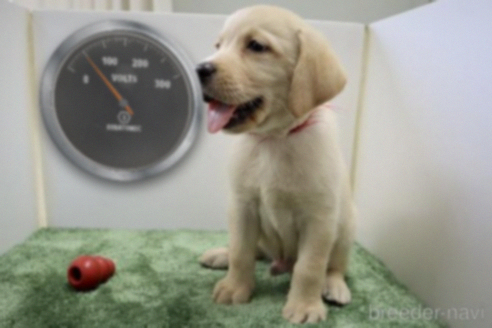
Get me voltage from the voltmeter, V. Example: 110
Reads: 50
